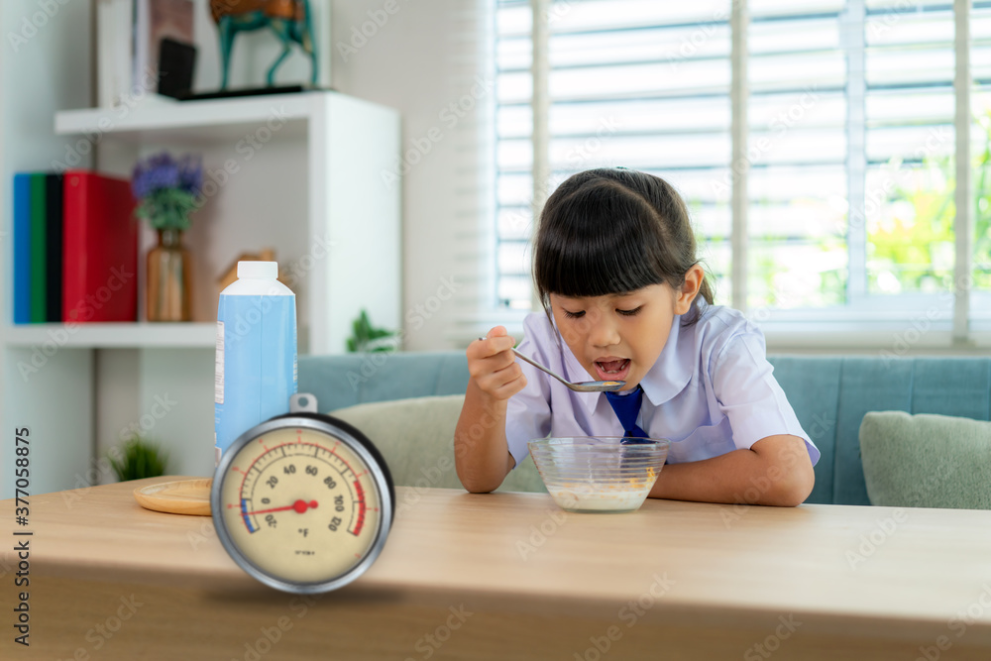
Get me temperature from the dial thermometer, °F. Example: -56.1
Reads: -8
